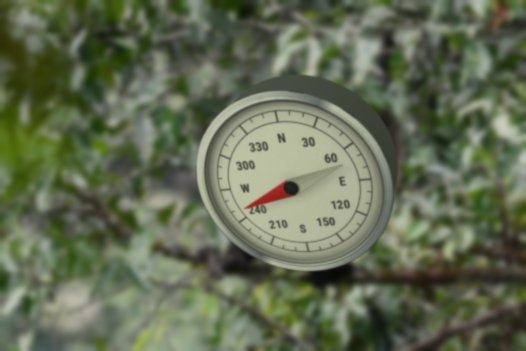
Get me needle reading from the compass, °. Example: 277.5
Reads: 250
